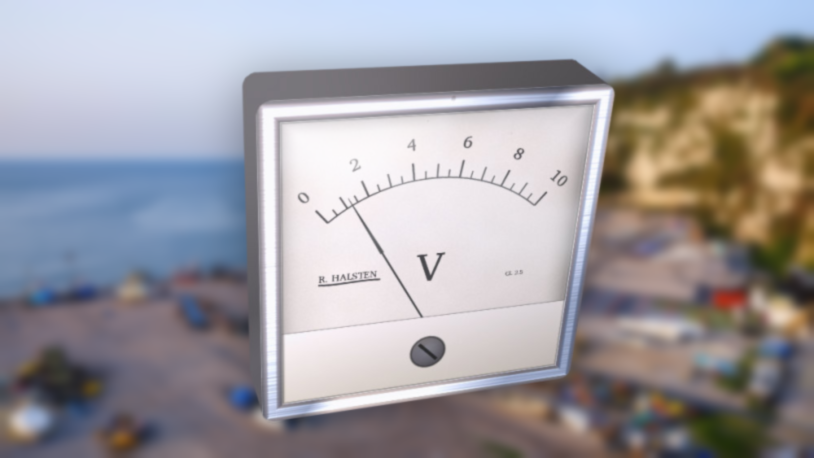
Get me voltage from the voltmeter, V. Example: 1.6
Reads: 1.25
